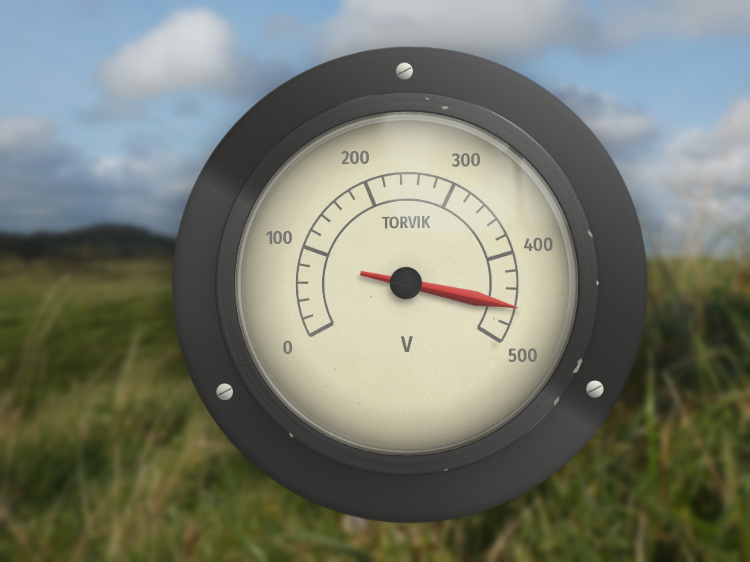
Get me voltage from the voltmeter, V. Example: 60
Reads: 460
